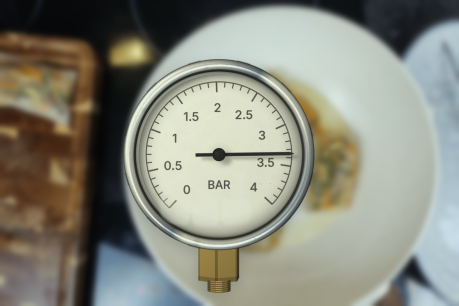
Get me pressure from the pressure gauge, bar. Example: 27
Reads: 3.35
